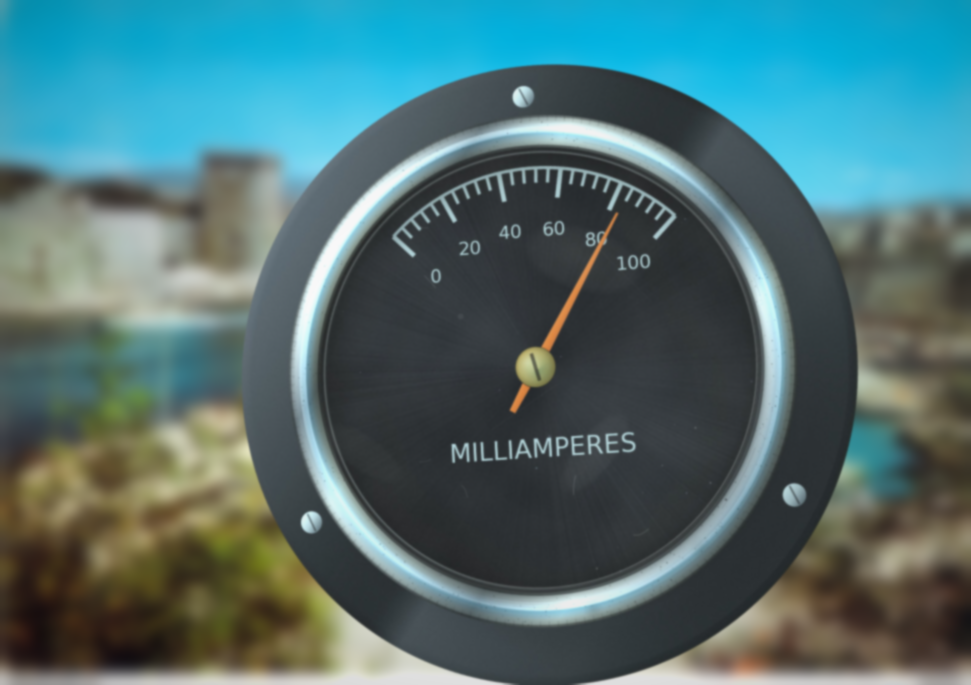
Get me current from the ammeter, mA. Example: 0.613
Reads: 84
